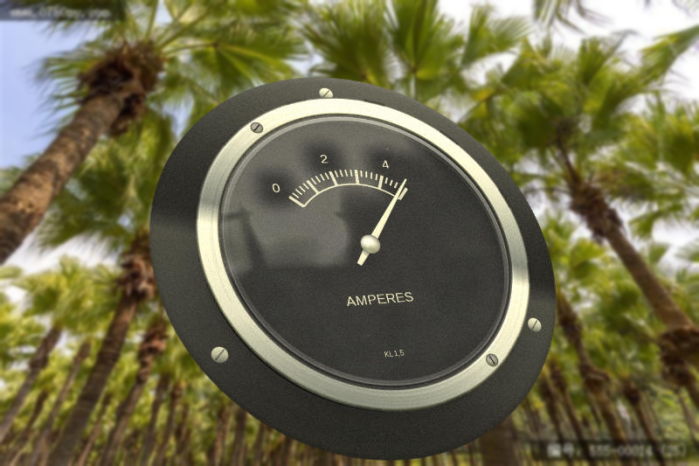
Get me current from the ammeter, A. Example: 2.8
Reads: 4.8
